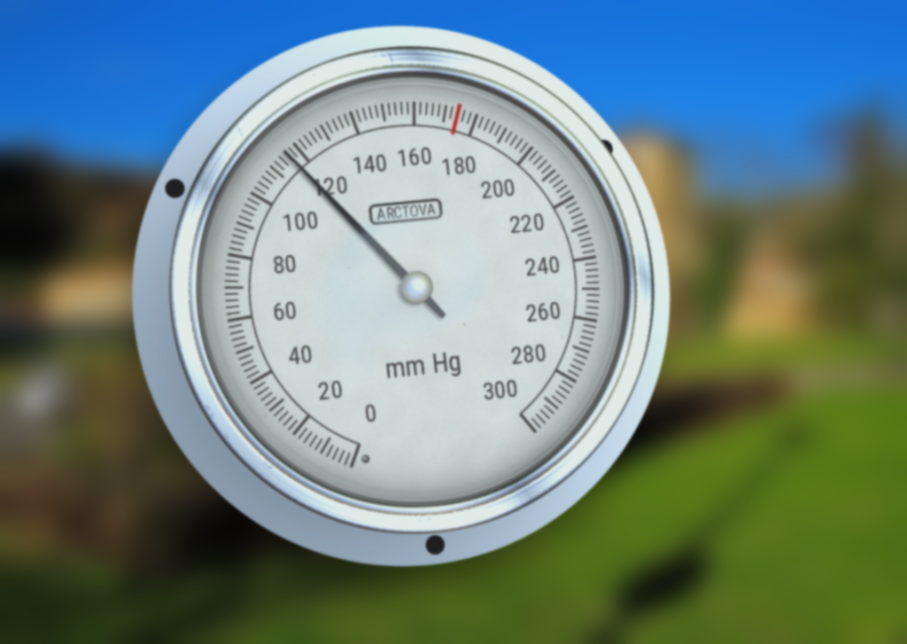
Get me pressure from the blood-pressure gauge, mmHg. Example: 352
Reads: 116
